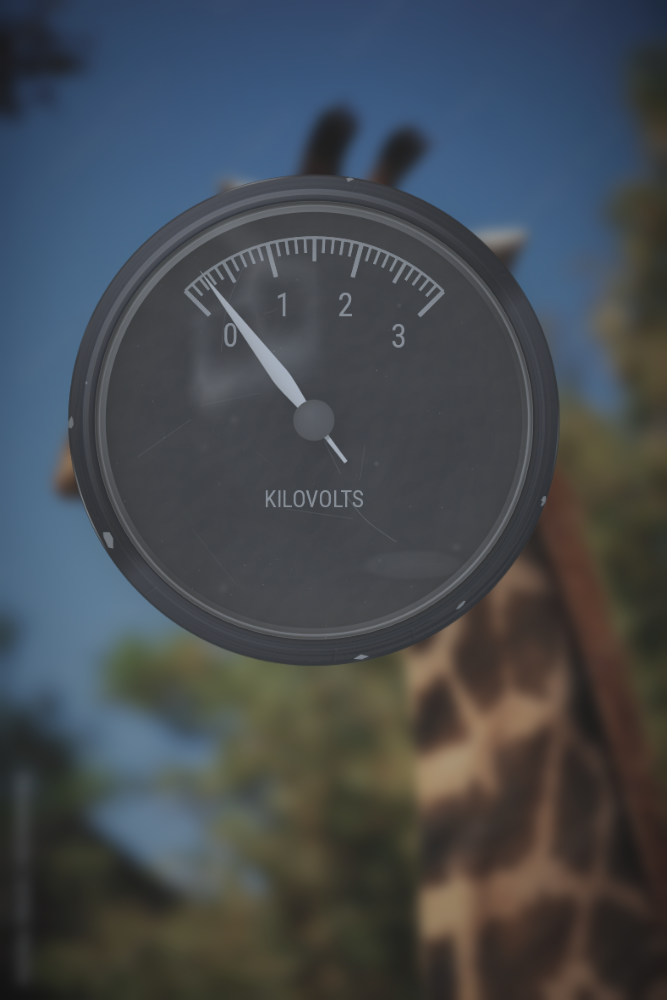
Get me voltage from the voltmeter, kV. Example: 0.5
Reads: 0.25
